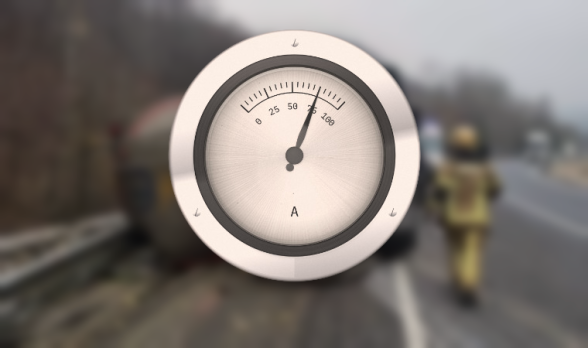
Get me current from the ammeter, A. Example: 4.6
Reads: 75
